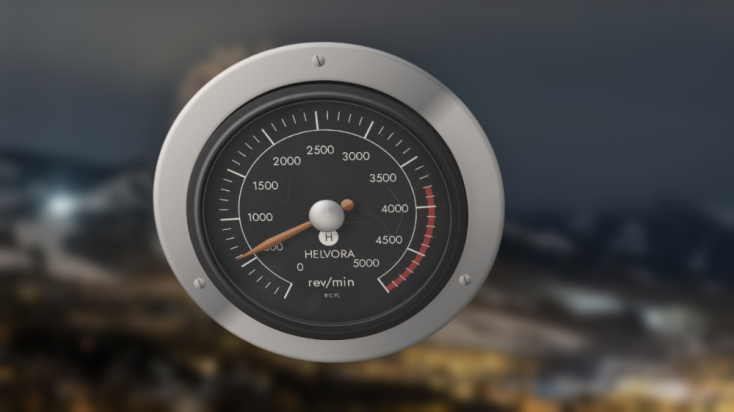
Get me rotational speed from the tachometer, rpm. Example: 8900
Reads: 600
